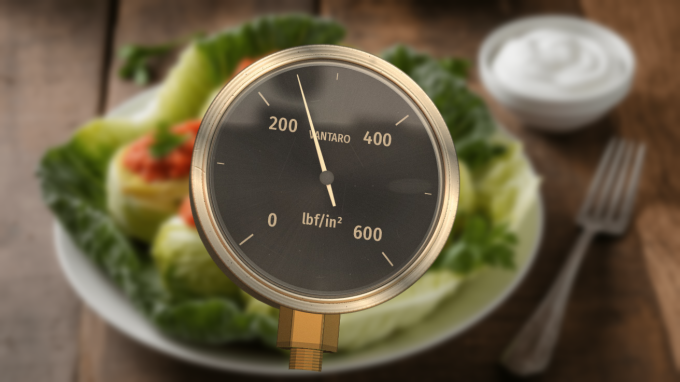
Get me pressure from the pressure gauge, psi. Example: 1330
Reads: 250
